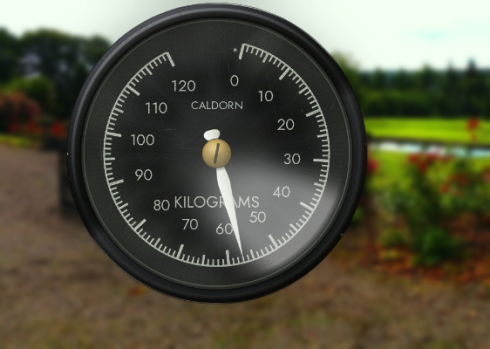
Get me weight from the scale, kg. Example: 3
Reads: 57
